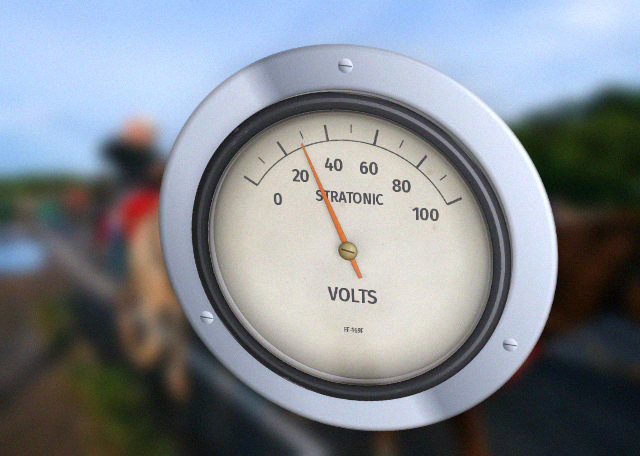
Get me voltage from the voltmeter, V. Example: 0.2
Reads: 30
